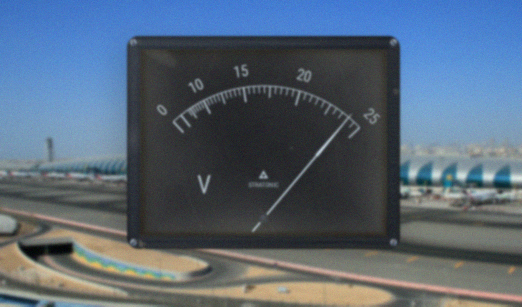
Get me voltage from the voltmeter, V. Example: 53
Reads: 24
